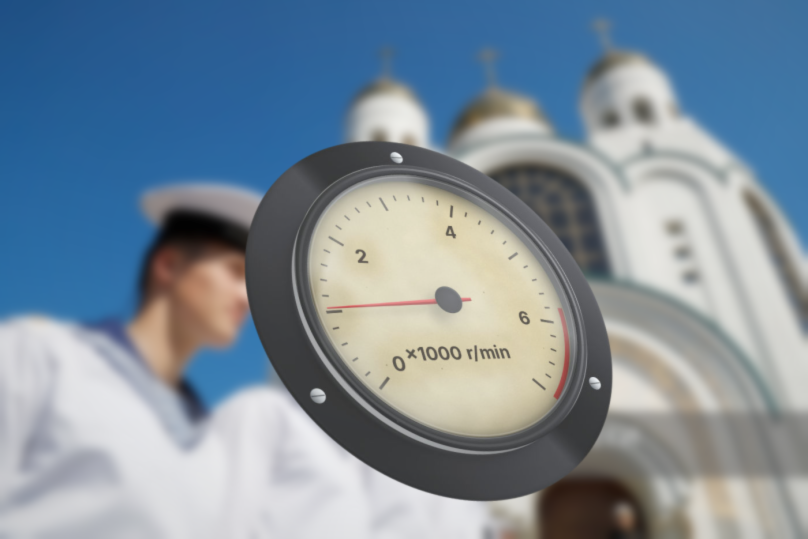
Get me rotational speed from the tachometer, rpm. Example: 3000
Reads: 1000
